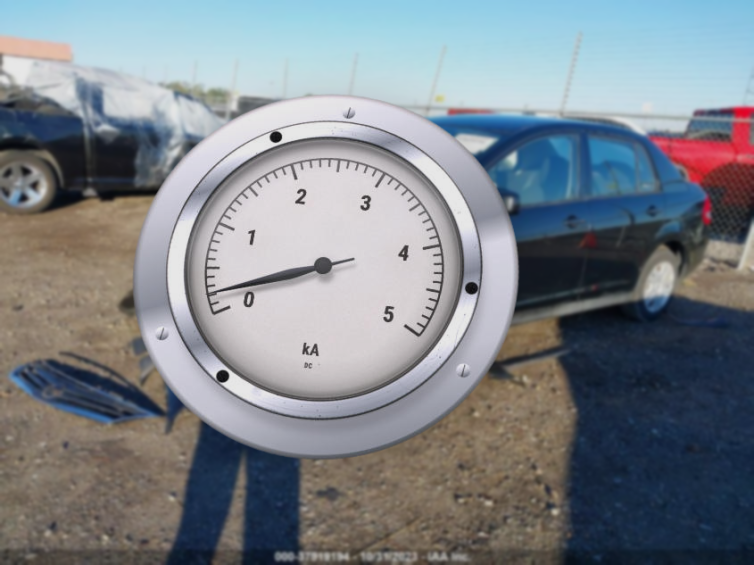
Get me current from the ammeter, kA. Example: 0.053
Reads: 0.2
